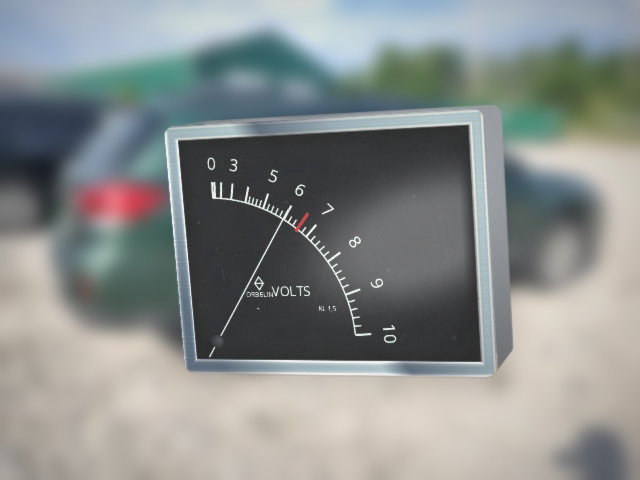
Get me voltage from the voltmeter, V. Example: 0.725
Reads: 6
